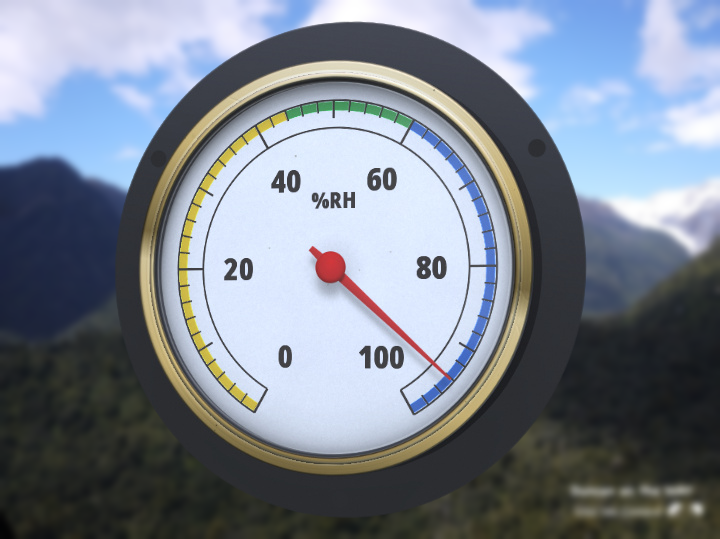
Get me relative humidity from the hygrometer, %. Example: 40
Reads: 94
